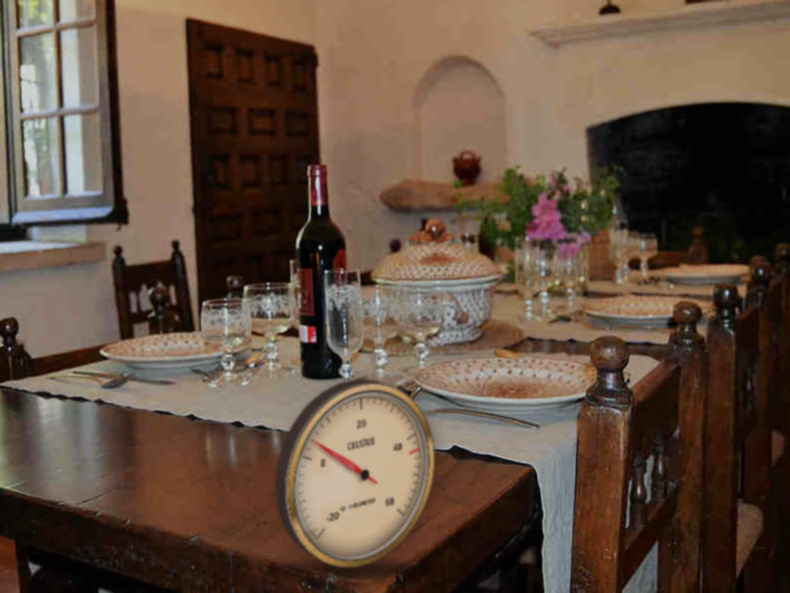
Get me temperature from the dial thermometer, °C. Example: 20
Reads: 4
